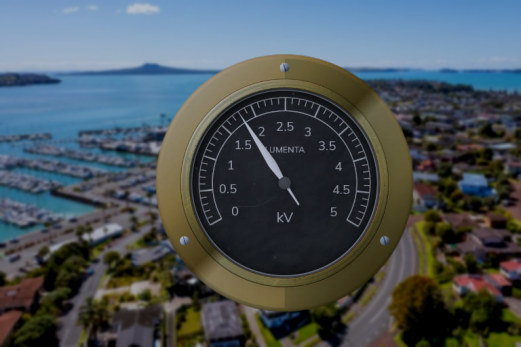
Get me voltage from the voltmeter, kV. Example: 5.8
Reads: 1.8
